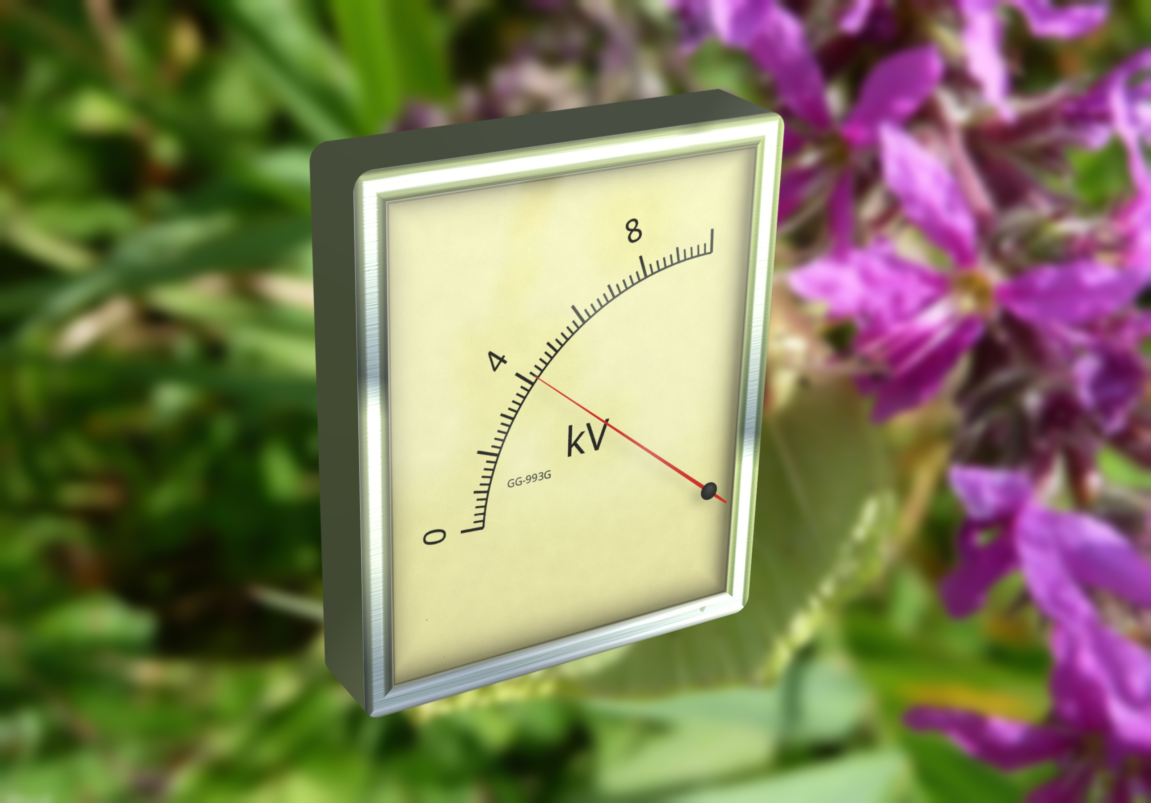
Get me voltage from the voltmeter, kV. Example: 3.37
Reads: 4.2
